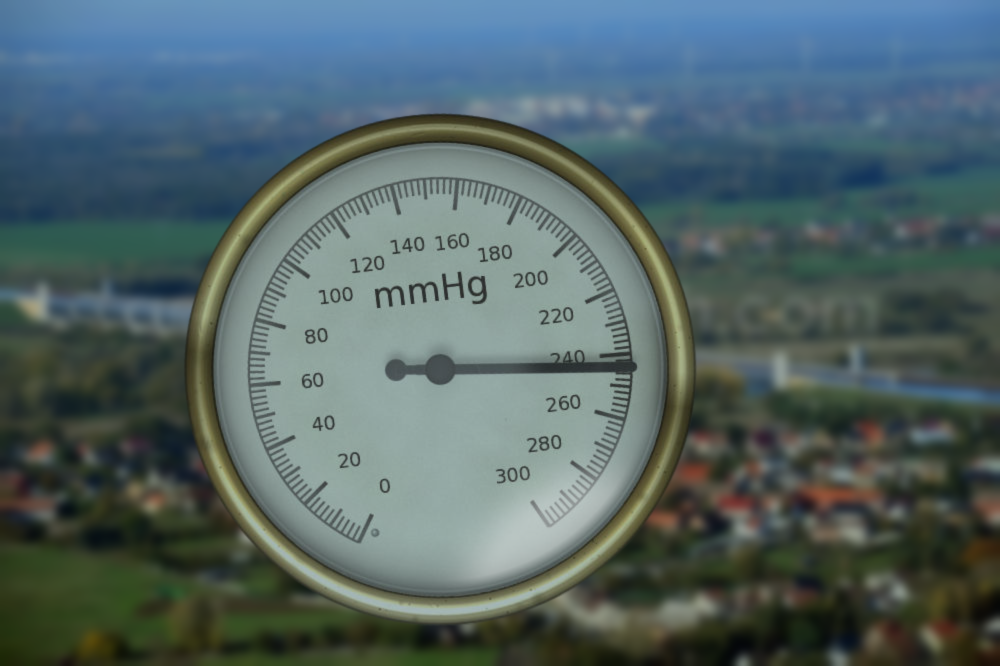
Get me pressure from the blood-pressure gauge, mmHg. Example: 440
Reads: 244
